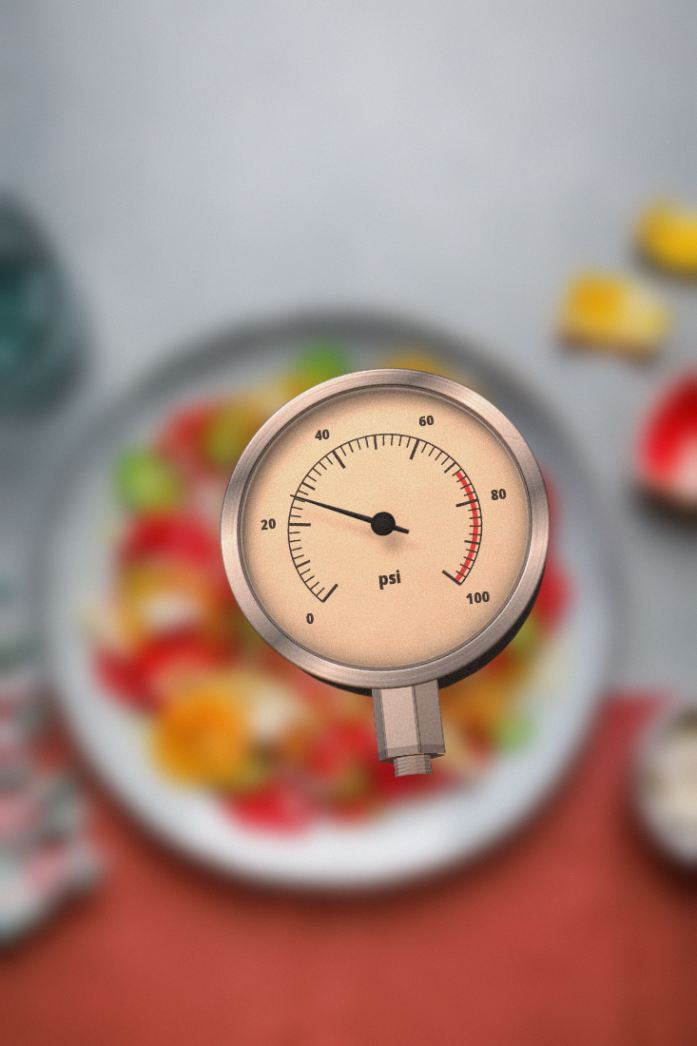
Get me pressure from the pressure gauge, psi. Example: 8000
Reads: 26
